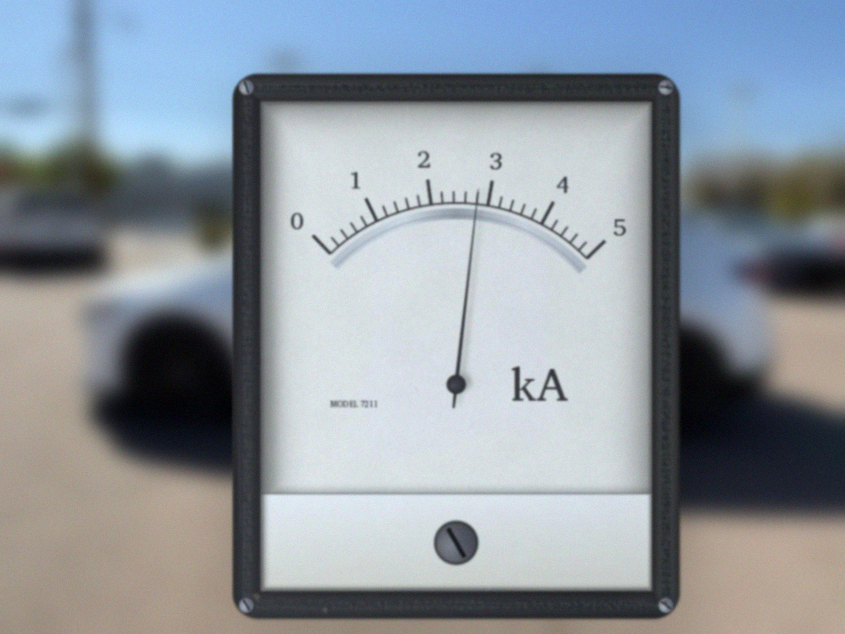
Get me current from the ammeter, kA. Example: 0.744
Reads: 2.8
